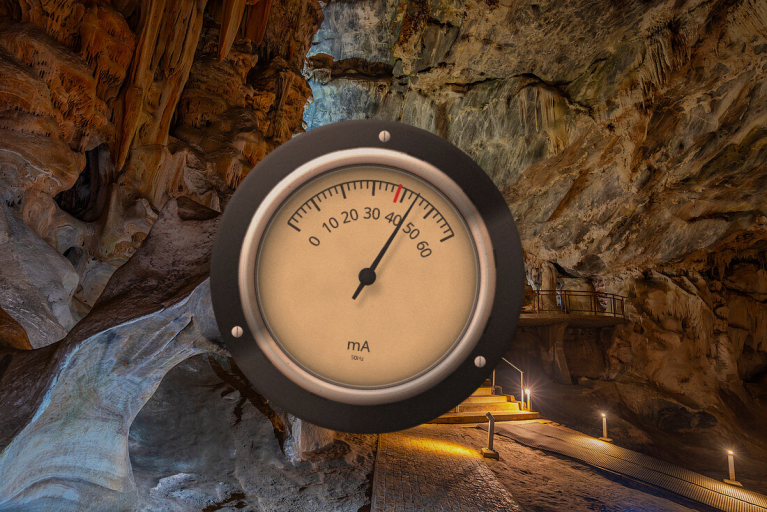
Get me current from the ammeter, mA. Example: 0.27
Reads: 44
